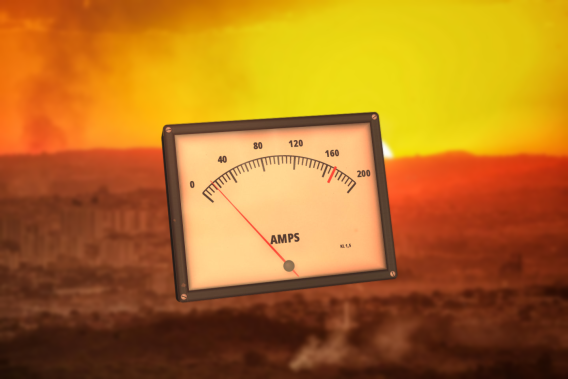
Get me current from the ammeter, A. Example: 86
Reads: 15
